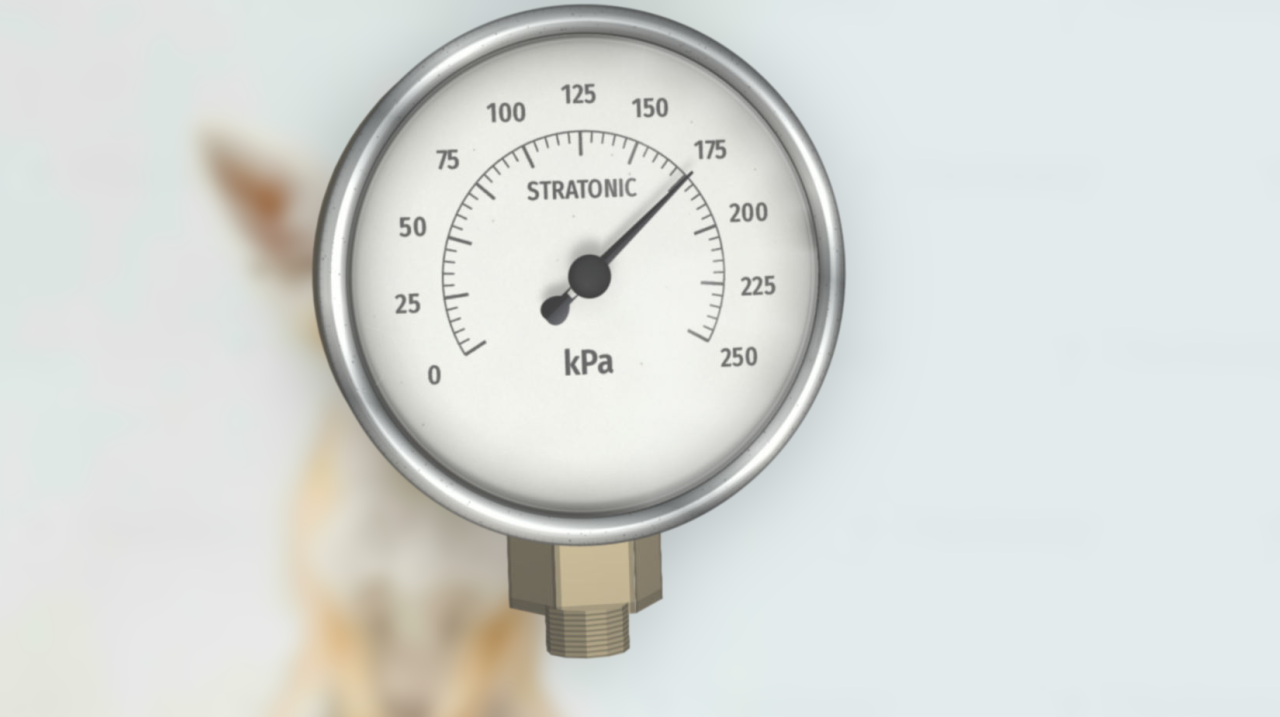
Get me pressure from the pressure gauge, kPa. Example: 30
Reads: 175
